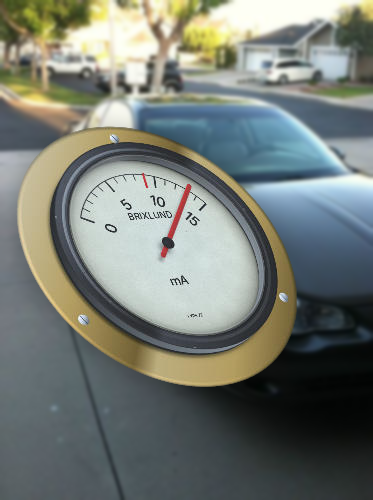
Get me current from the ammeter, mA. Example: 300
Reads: 13
